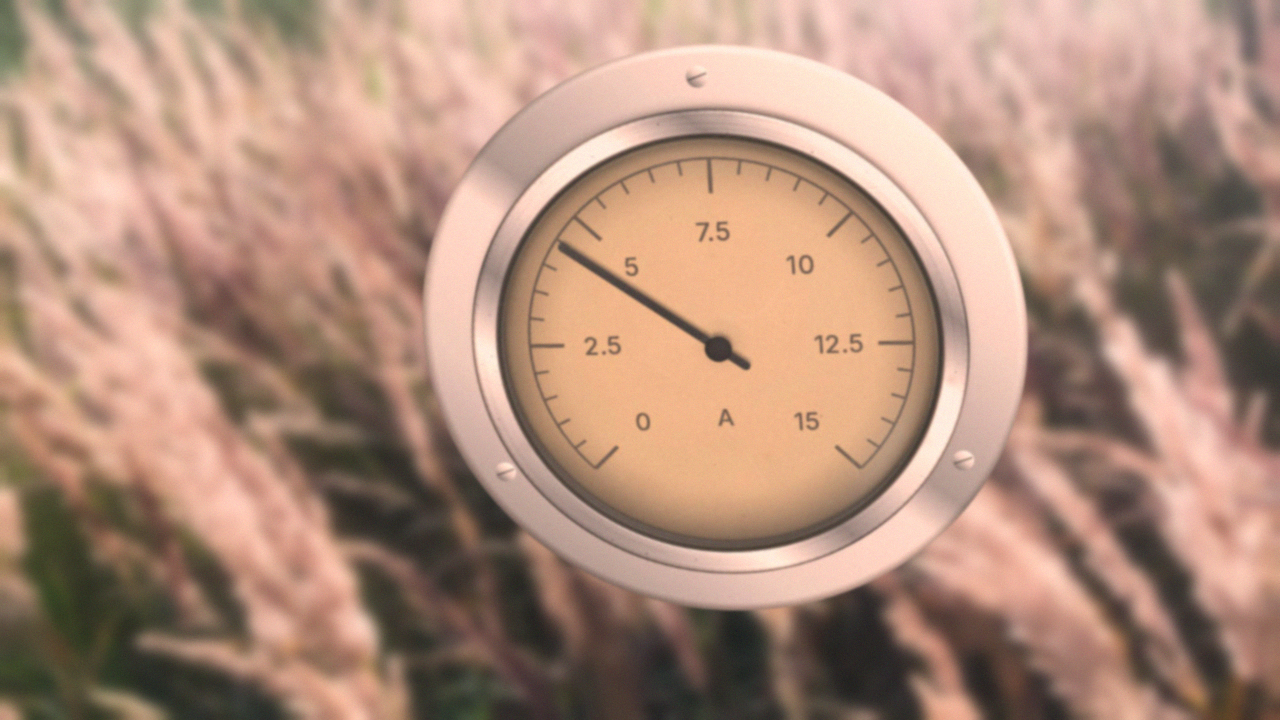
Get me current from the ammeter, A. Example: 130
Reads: 4.5
